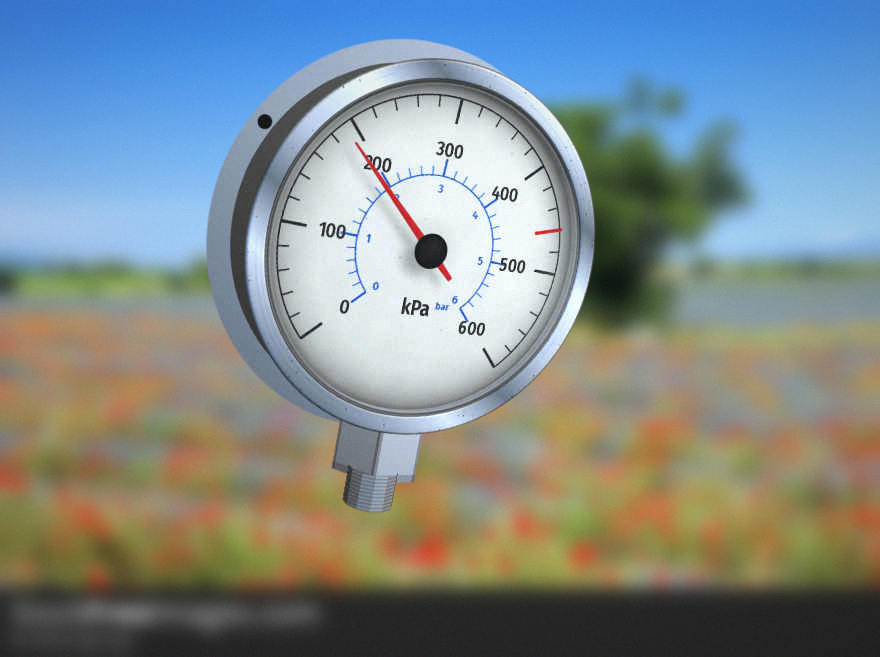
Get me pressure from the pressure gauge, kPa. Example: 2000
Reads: 190
